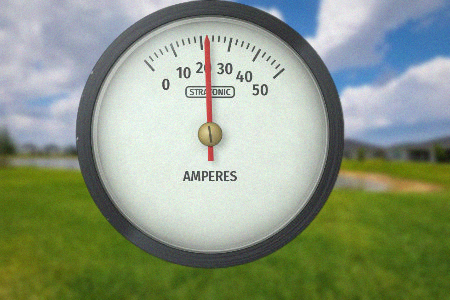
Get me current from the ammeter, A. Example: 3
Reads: 22
